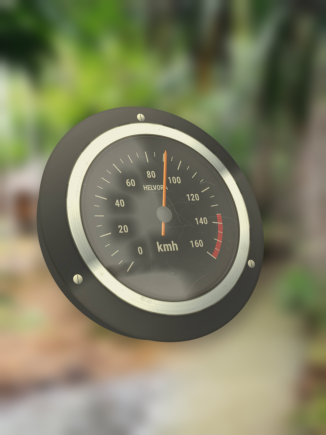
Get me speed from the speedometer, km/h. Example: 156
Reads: 90
